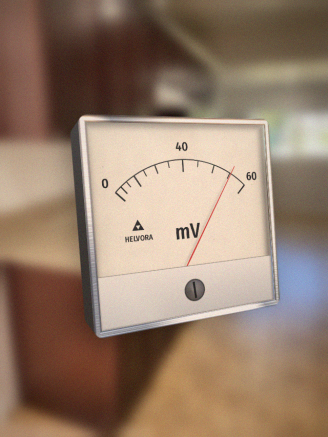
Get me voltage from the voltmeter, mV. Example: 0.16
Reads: 55
